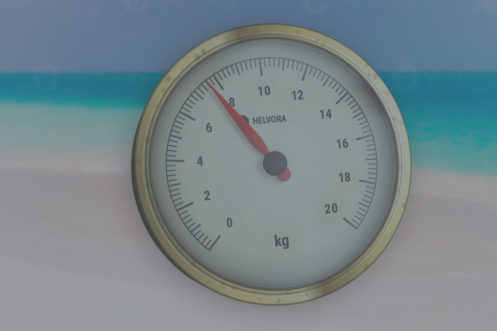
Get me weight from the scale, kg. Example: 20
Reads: 7.6
